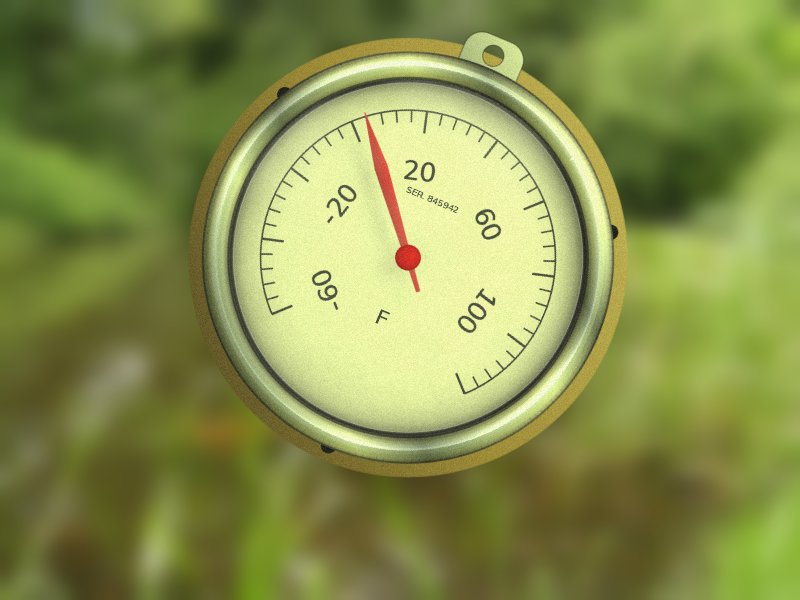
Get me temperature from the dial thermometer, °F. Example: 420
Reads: 4
